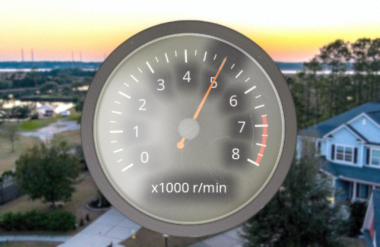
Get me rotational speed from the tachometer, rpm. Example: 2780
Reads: 5000
